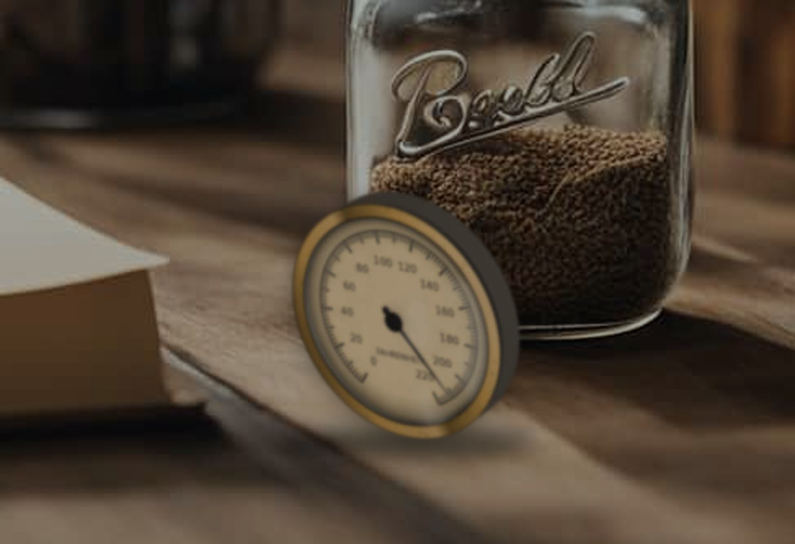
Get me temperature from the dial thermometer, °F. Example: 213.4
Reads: 210
